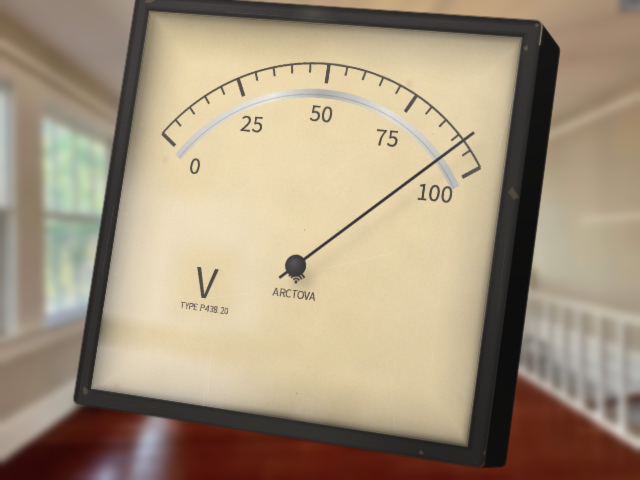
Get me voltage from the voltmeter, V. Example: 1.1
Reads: 92.5
